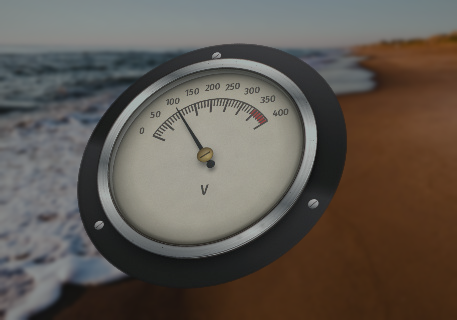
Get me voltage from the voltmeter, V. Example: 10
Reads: 100
